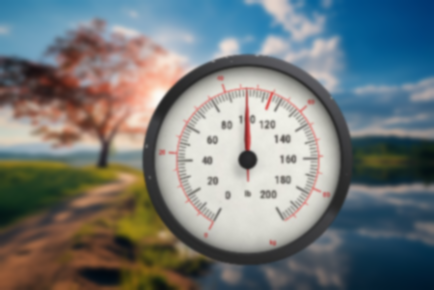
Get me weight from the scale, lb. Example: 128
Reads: 100
